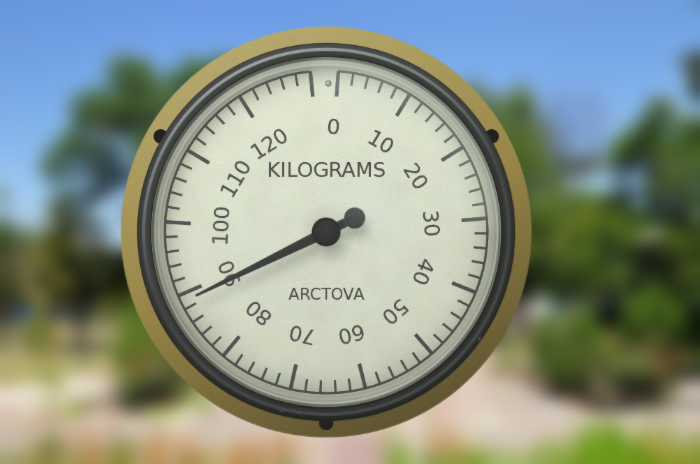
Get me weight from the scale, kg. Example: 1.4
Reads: 89
